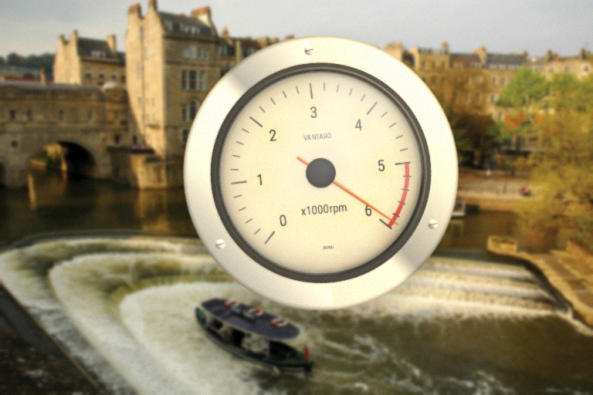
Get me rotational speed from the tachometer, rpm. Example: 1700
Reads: 5900
